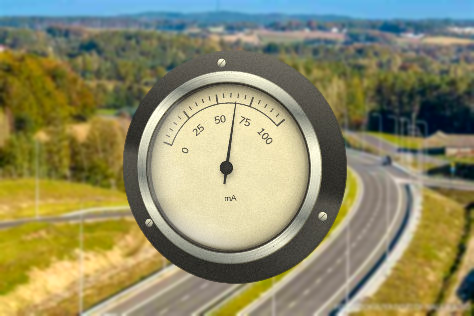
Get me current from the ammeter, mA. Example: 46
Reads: 65
